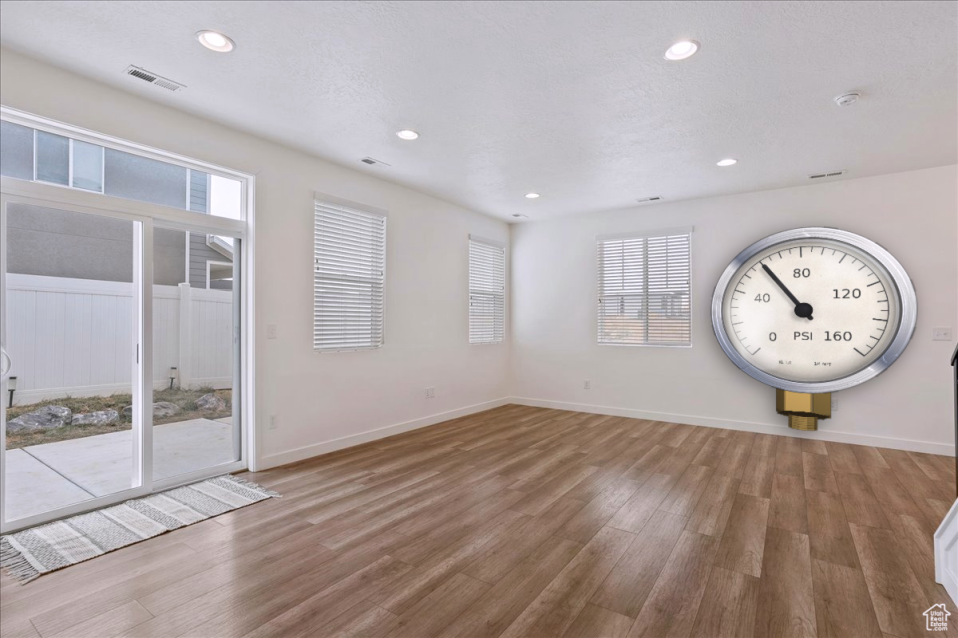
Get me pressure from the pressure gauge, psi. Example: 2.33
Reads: 60
